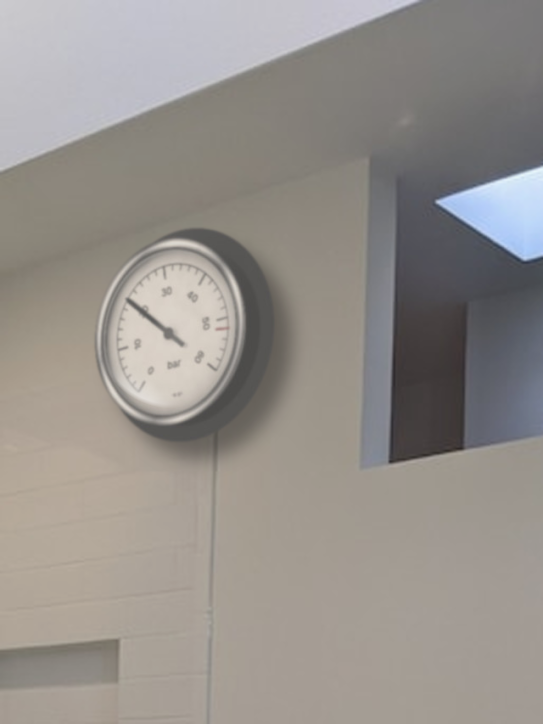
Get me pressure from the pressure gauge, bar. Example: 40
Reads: 20
